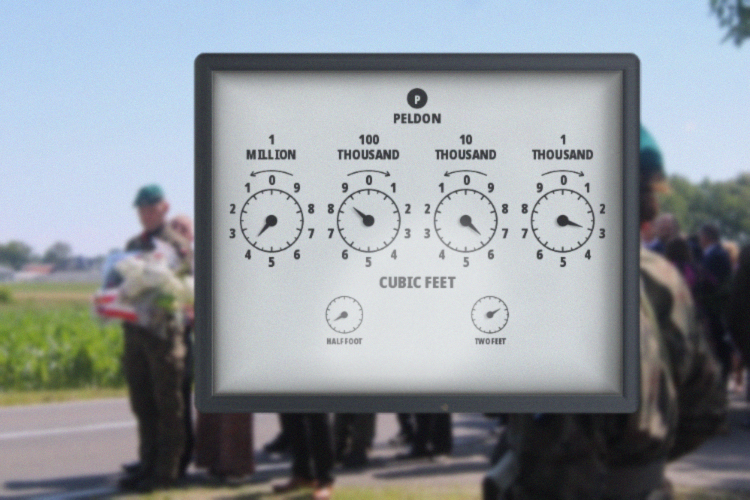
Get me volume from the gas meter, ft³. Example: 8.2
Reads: 386300
